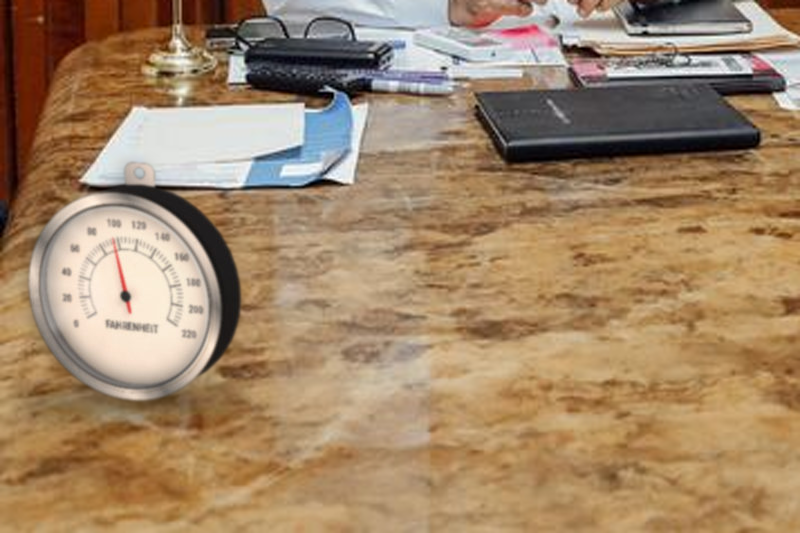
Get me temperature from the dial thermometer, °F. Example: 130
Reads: 100
